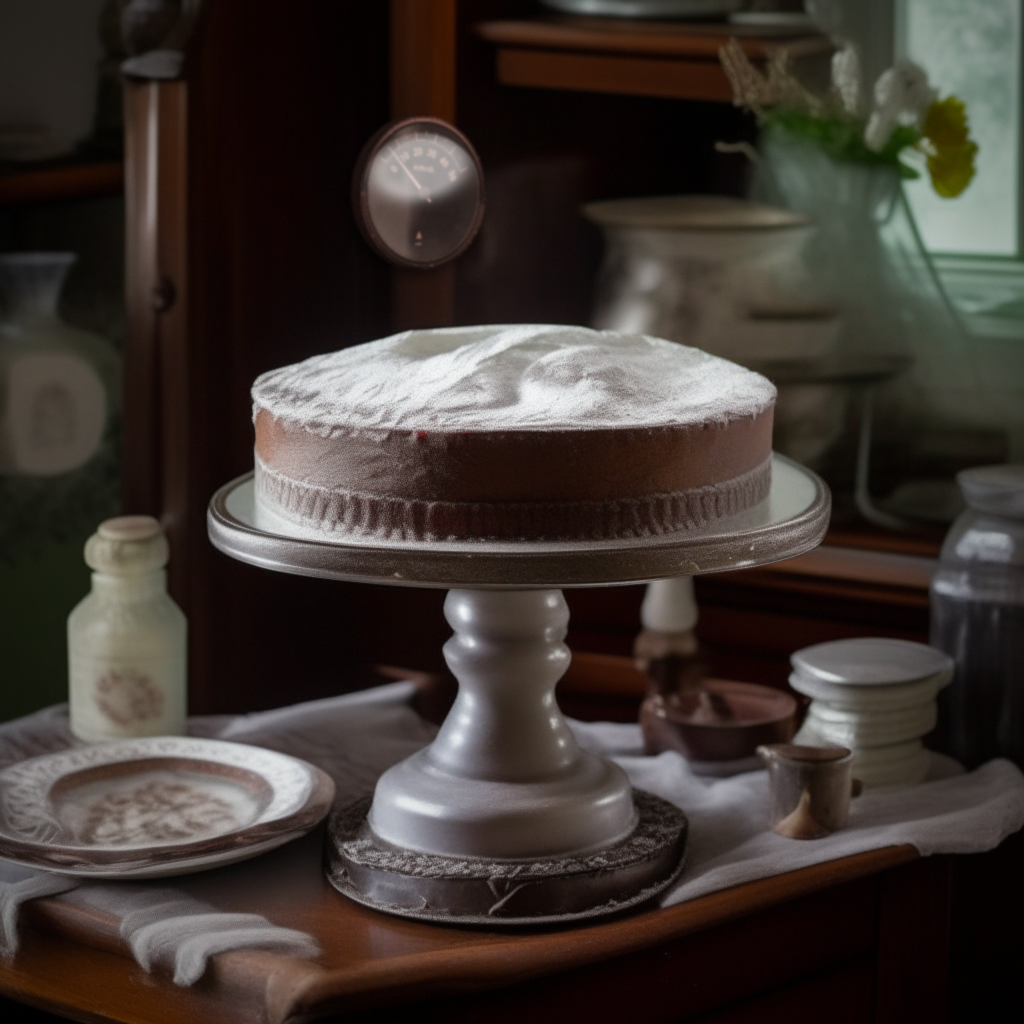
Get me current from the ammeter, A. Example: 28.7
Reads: 5
